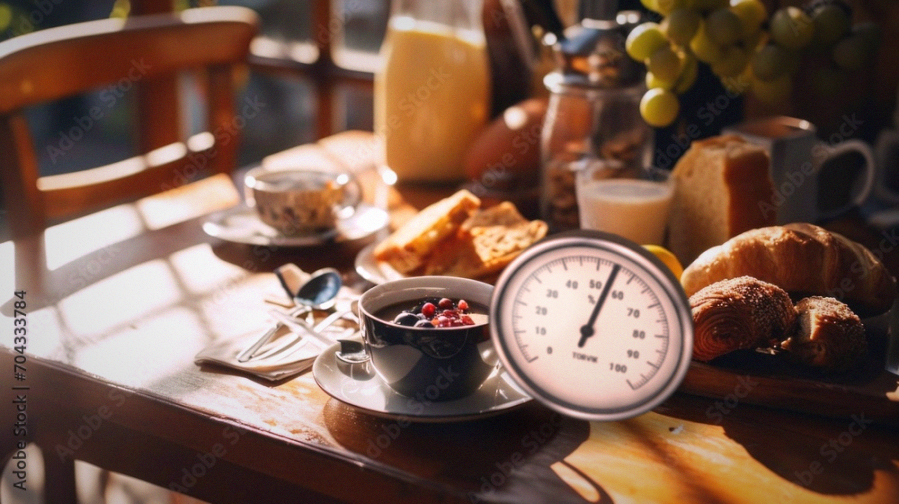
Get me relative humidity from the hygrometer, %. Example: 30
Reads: 55
